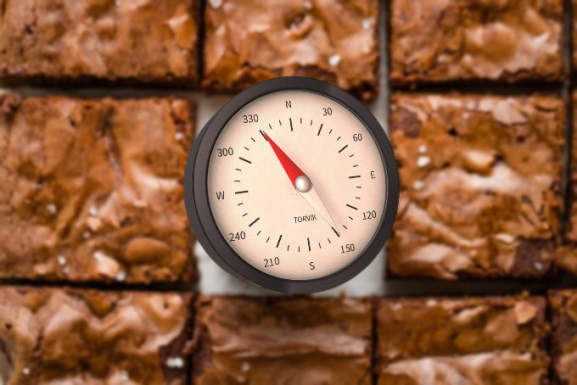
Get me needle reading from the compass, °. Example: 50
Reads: 330
